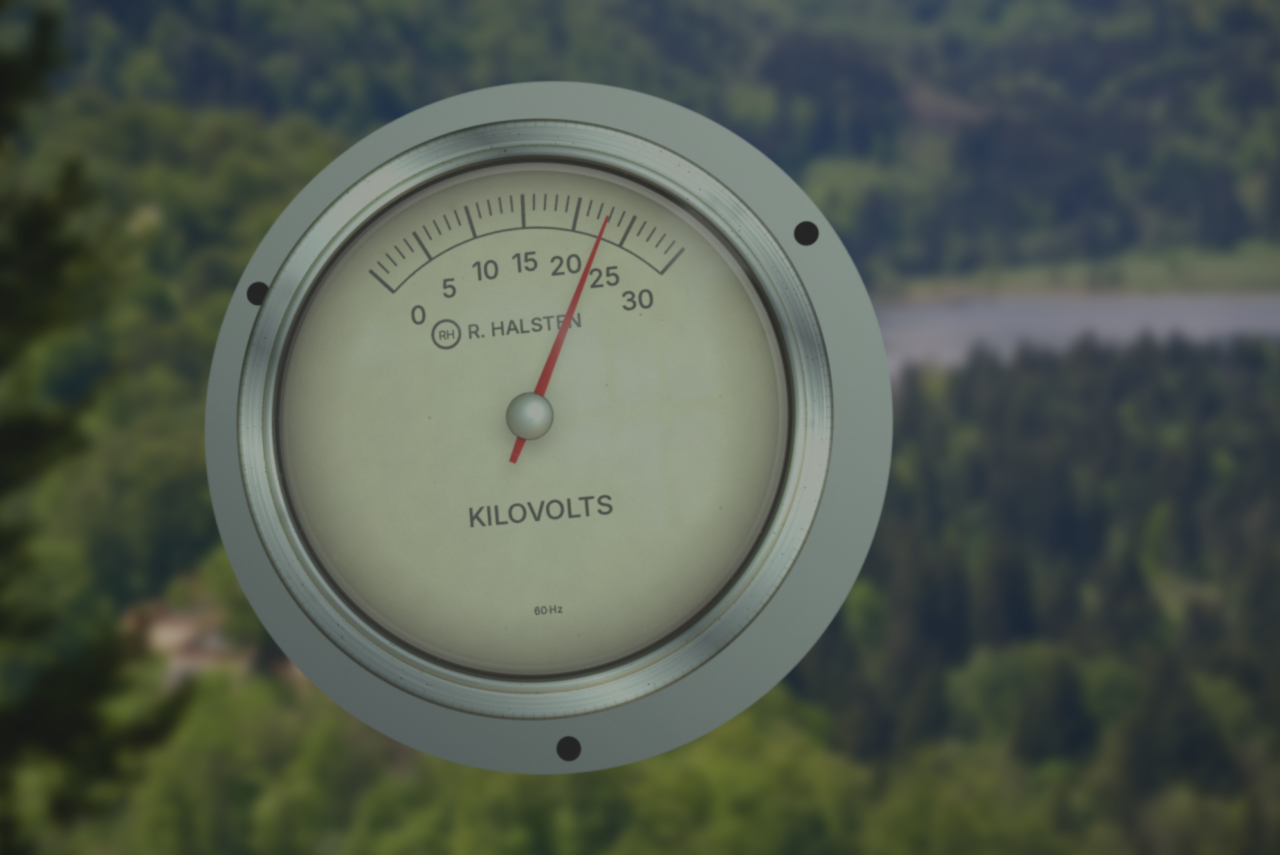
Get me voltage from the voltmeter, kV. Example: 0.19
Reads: 23
